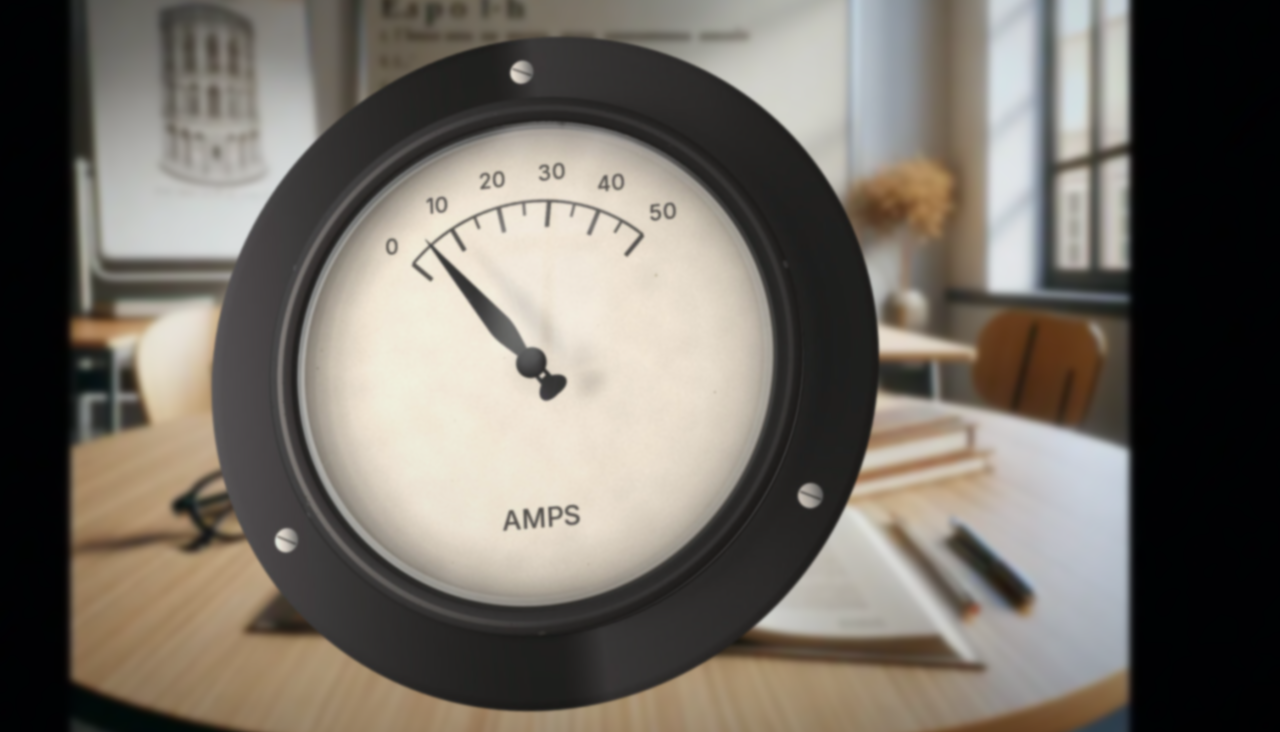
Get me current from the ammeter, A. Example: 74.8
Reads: 5
